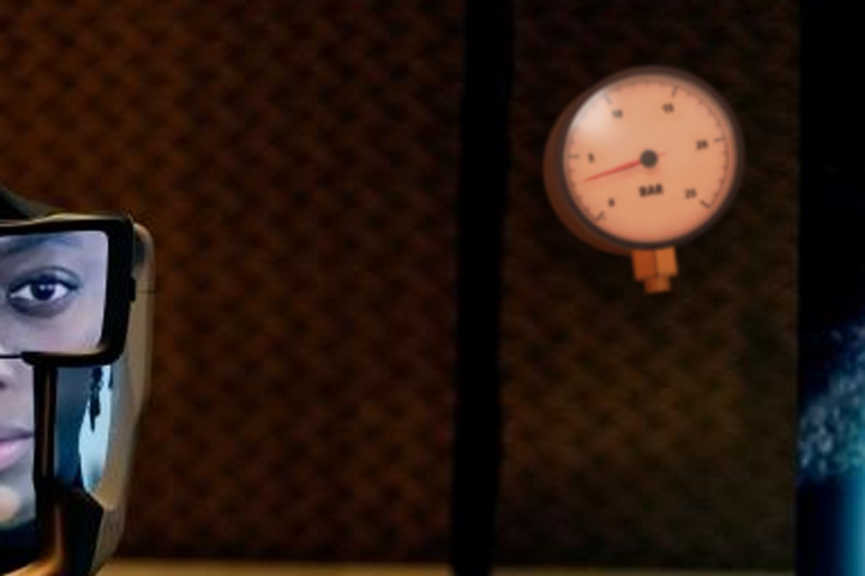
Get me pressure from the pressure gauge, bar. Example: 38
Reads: 3
